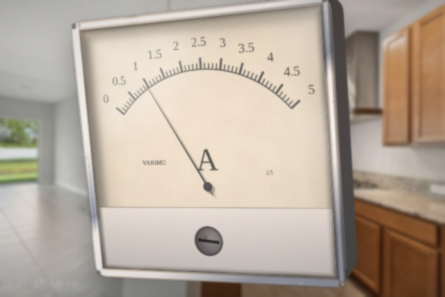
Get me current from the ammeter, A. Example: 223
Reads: 1
